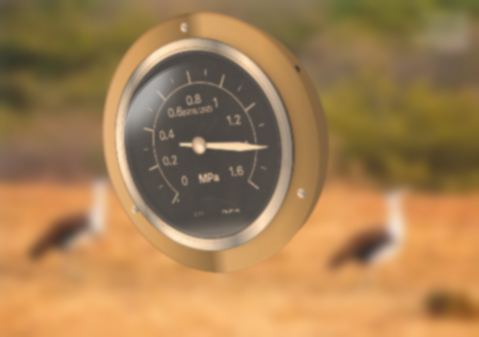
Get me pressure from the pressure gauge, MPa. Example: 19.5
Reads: 1.4
